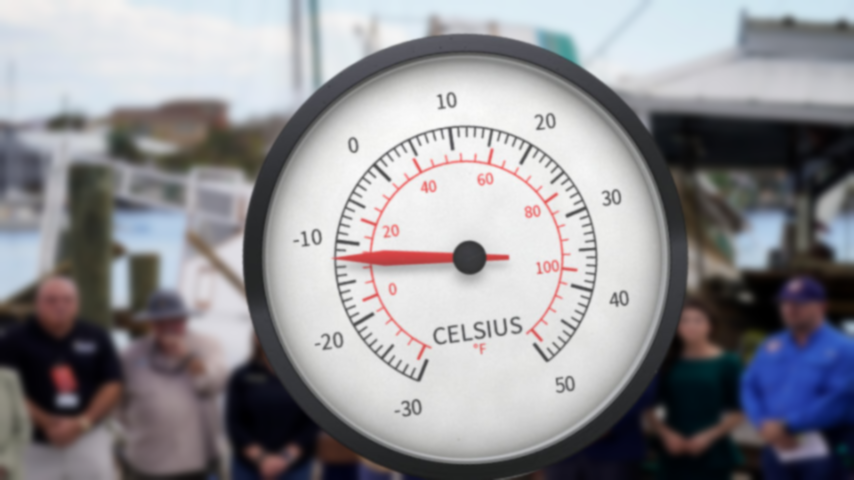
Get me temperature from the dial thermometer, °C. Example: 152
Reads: -12
